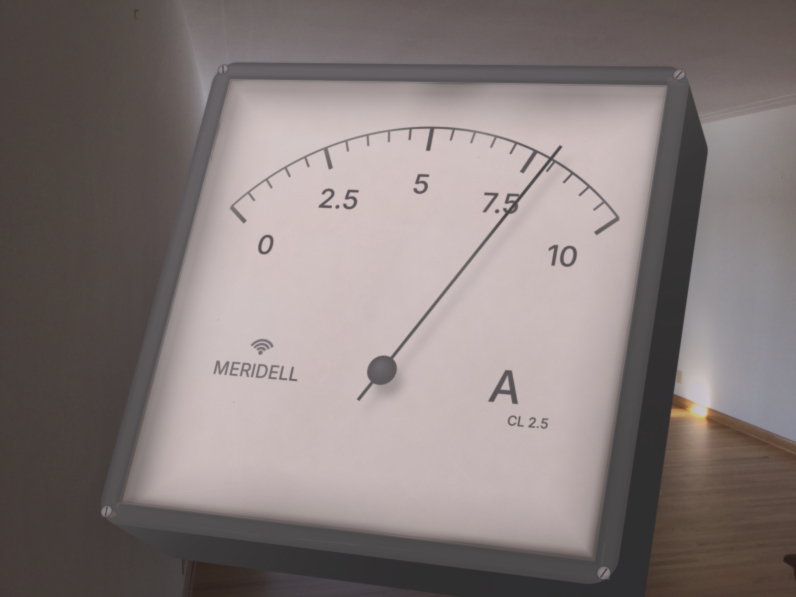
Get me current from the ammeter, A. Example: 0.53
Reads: 8
